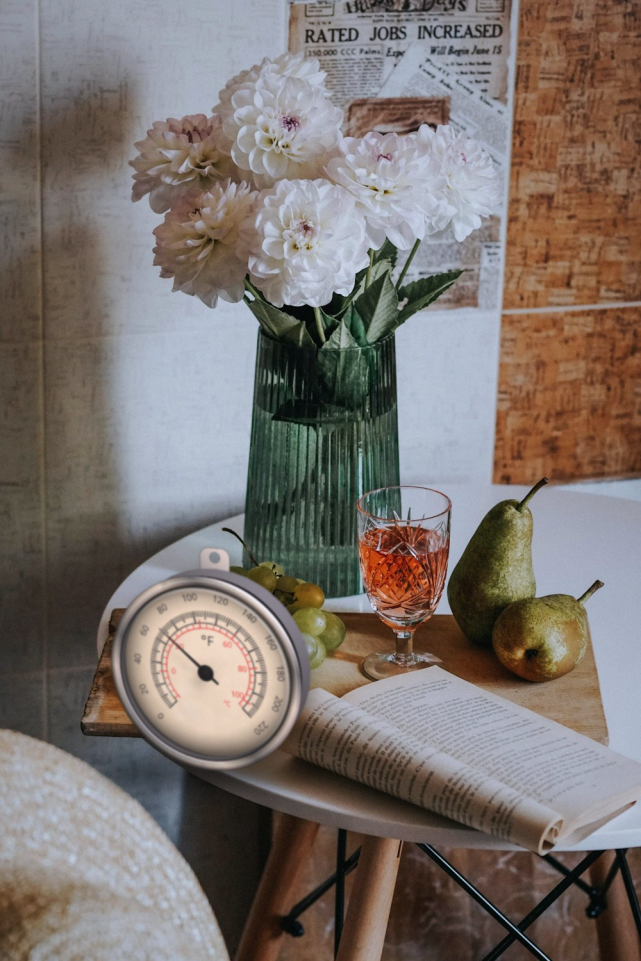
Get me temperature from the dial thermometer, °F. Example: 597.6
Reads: 70
